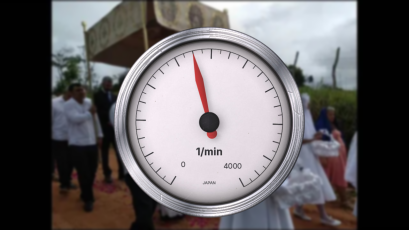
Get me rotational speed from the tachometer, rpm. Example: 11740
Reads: 1800
